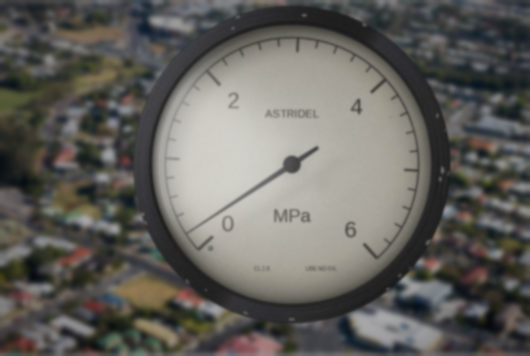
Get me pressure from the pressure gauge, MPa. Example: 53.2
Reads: 0.2
